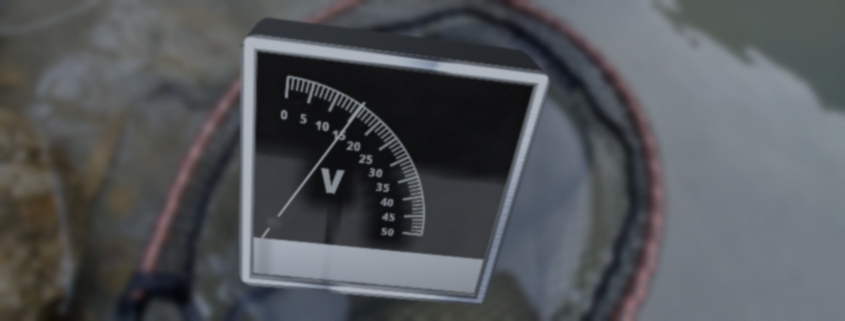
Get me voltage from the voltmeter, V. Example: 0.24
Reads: 15
